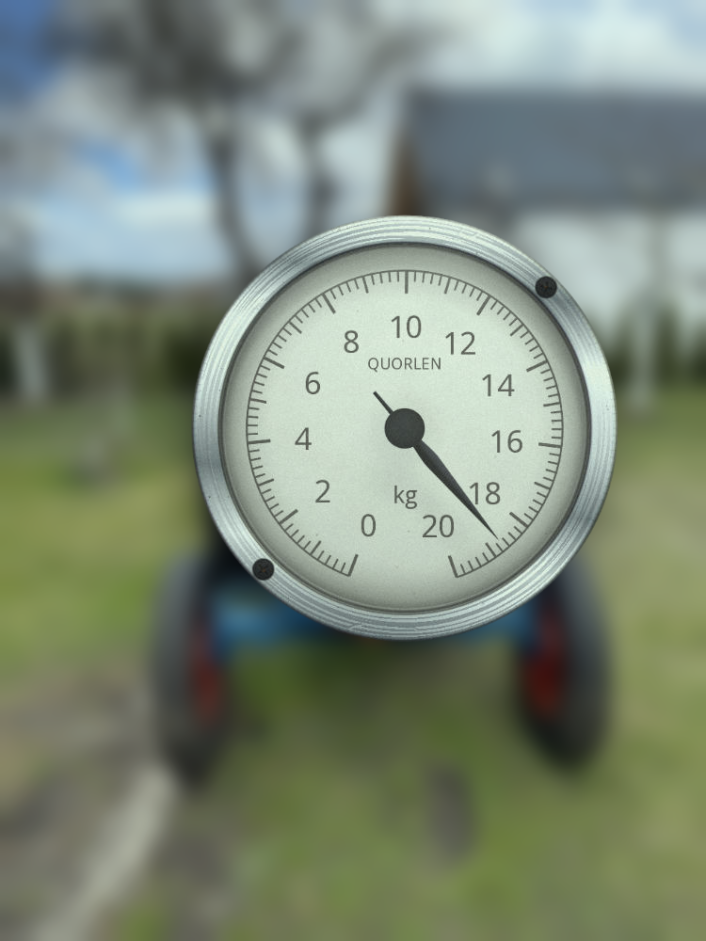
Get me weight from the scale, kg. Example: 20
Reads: 18.7
